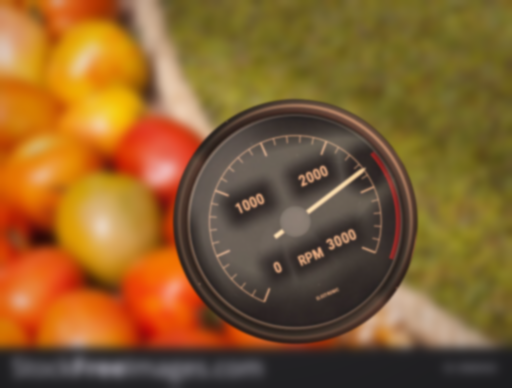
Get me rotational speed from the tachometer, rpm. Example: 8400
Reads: 2350
